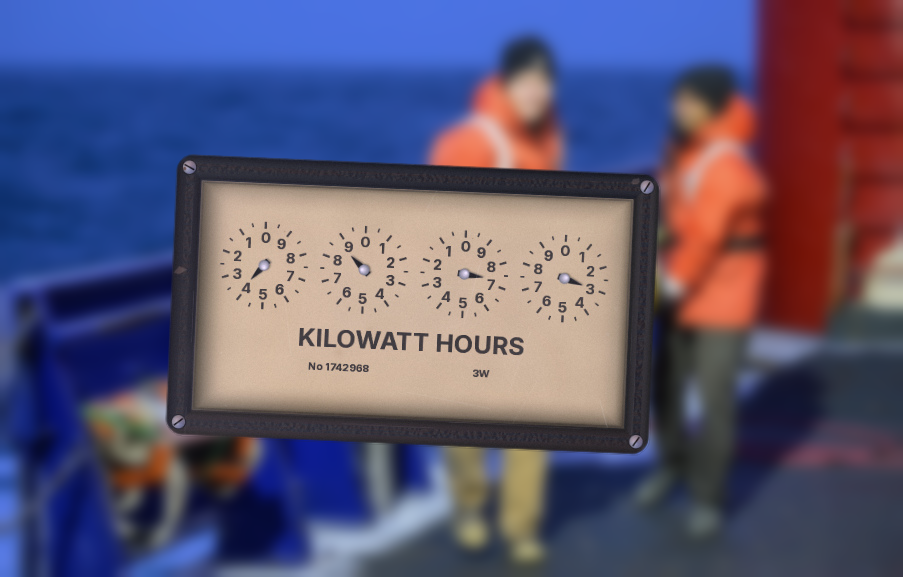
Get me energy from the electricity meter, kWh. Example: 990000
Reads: 3873
